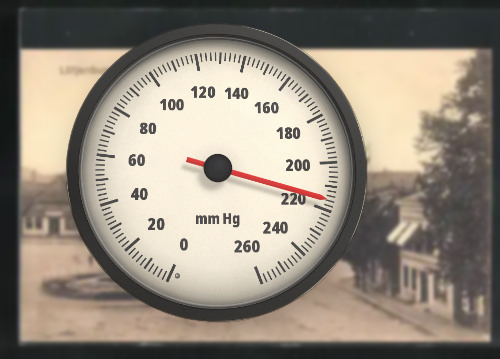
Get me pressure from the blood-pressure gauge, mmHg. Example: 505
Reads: 216
